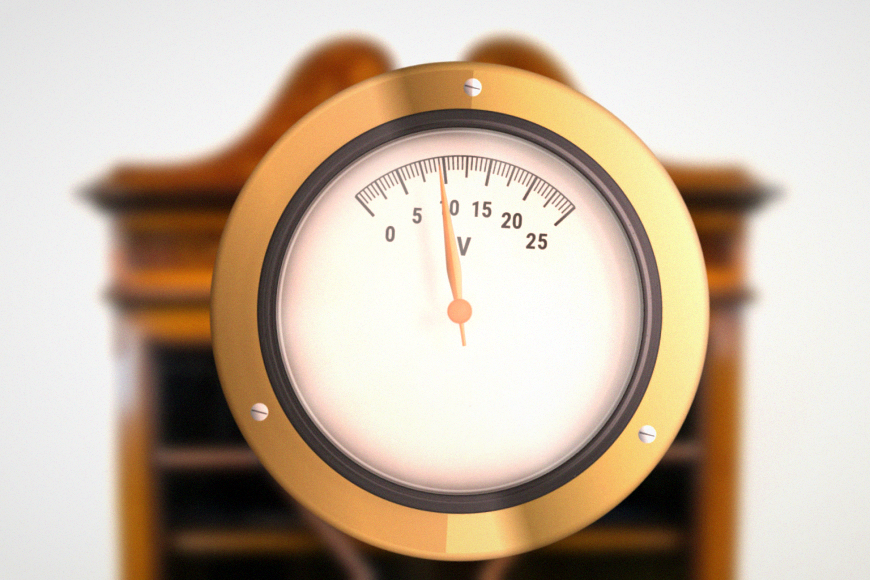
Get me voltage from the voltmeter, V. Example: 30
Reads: 9.5
